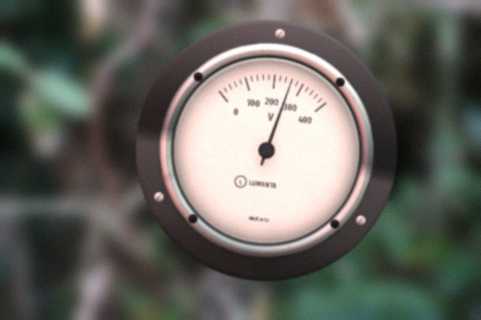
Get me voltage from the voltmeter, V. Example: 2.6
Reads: 260
